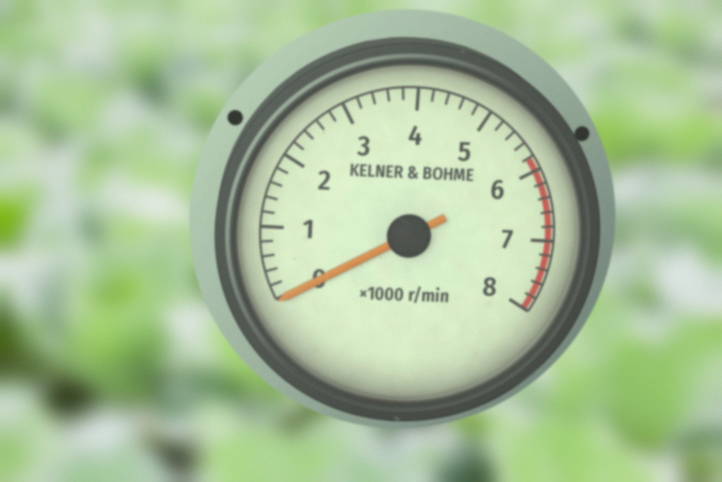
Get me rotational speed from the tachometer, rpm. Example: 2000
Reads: 0
